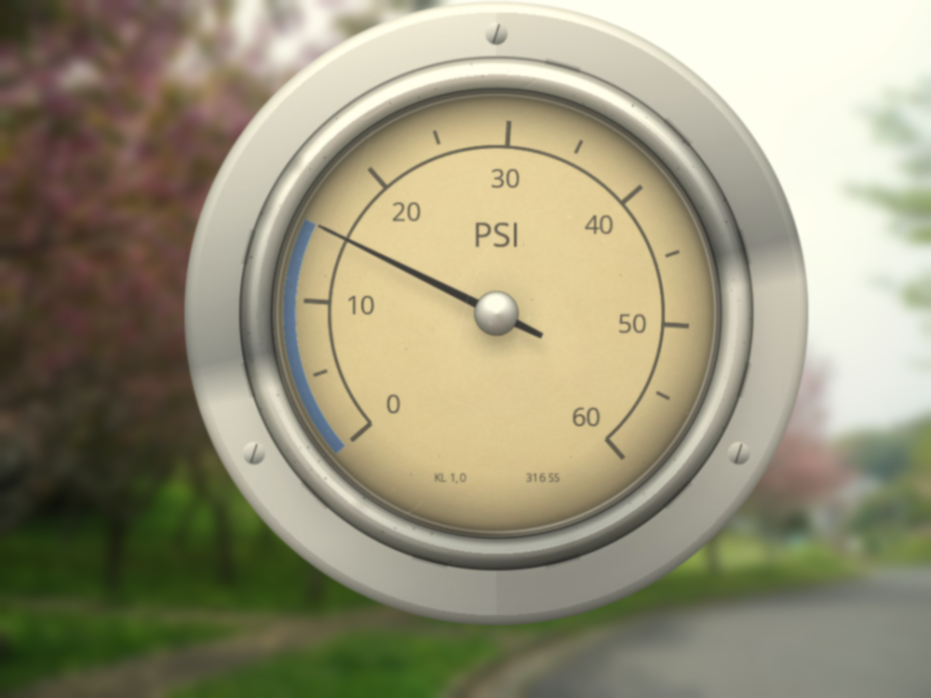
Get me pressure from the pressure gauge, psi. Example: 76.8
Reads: 15
